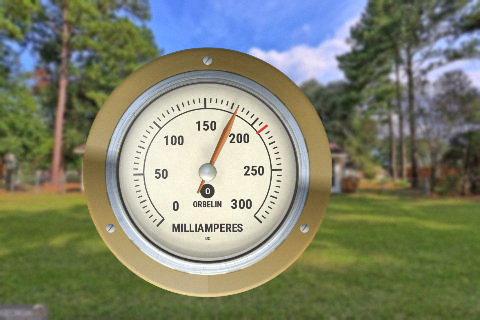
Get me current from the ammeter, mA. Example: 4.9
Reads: 180
